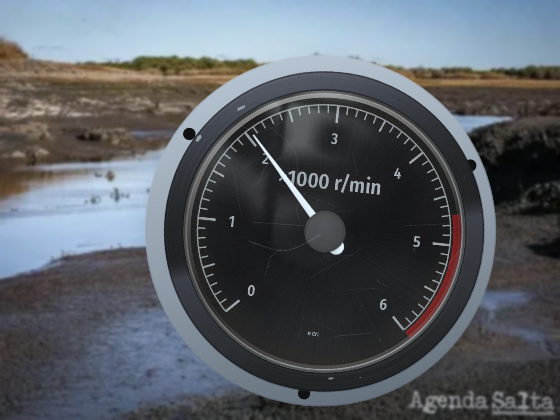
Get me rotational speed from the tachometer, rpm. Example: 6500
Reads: 2050
